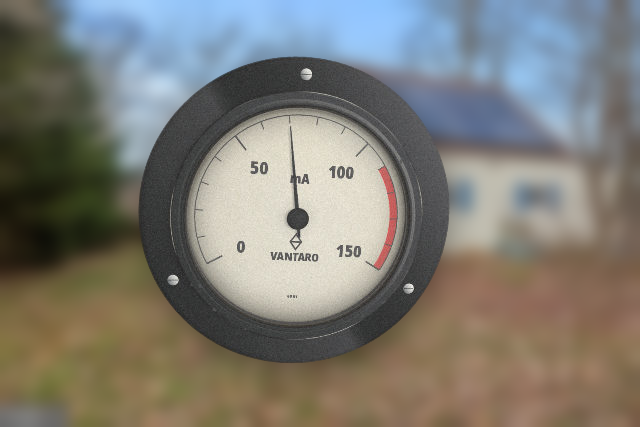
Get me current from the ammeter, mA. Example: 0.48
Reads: 70
